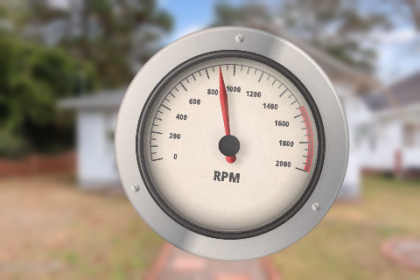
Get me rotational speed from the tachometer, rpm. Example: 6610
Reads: 900
